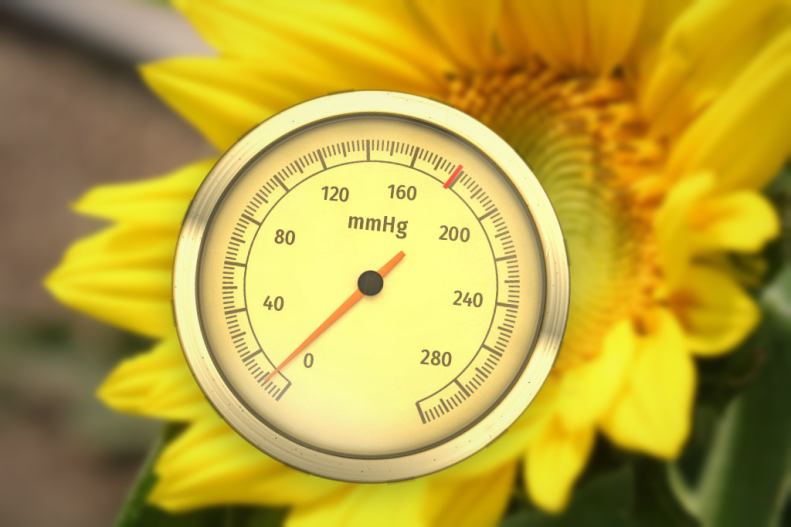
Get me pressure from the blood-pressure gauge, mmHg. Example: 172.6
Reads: 8
